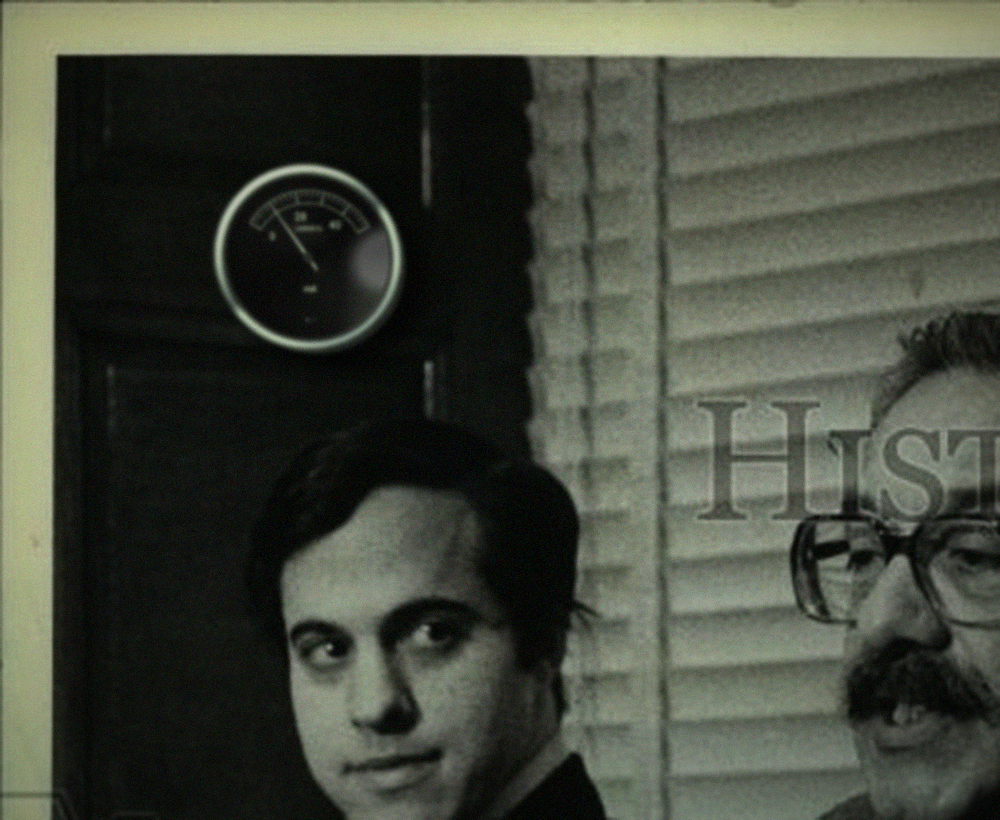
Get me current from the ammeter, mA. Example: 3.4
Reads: 10
